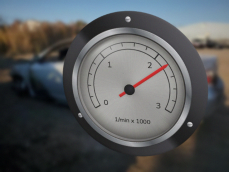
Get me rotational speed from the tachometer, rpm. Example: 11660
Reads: 2200
